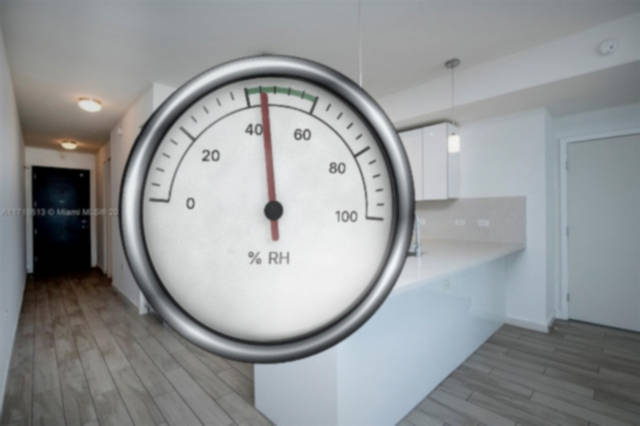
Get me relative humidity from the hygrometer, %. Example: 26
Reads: 44
